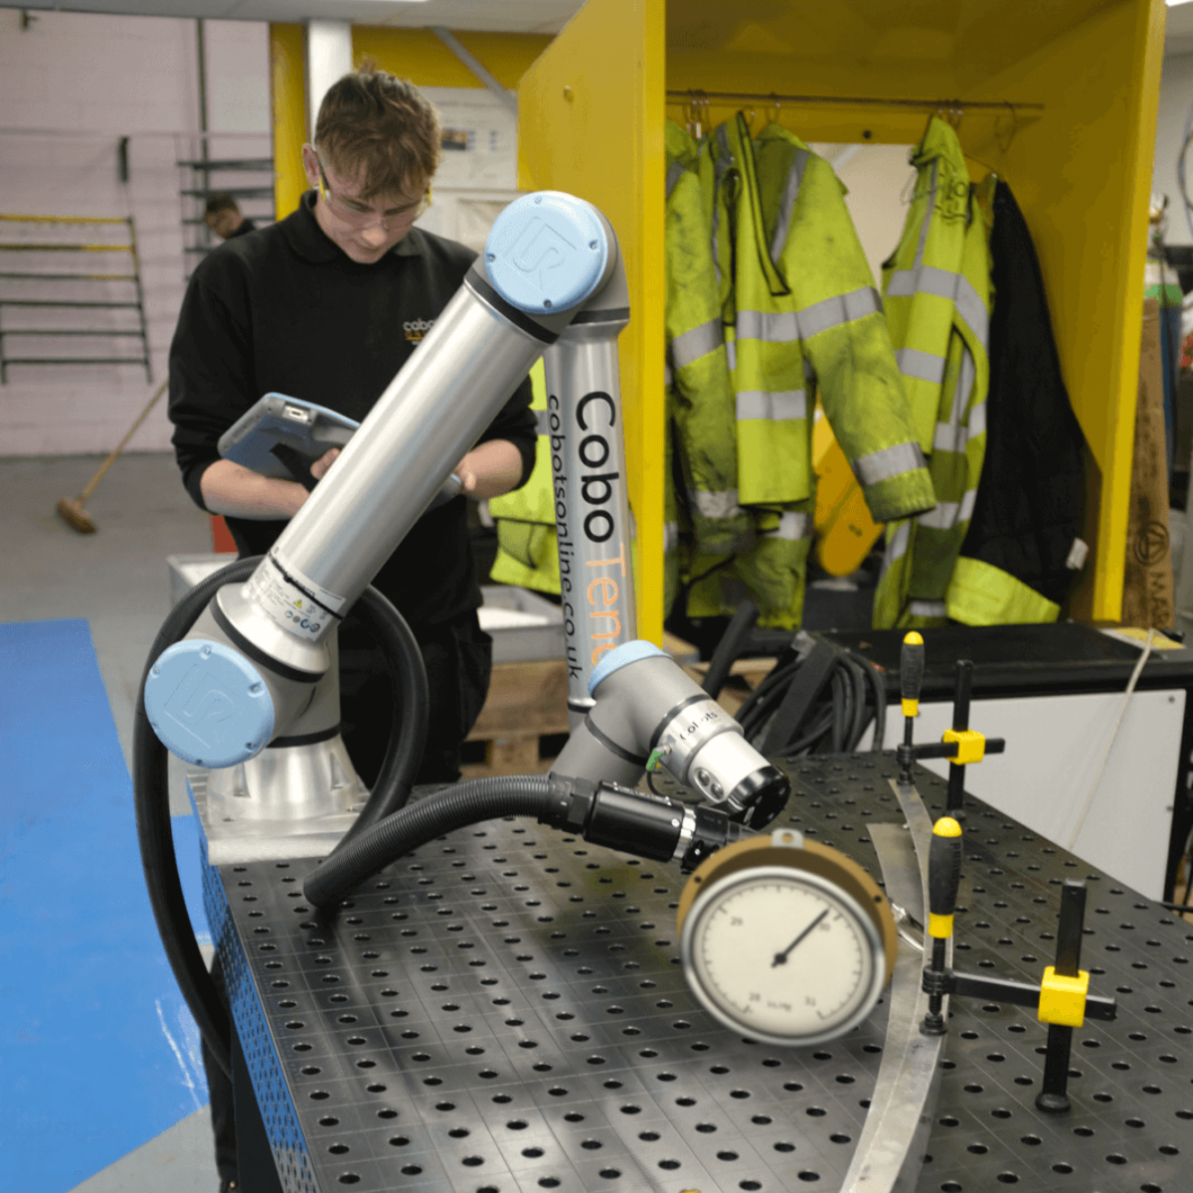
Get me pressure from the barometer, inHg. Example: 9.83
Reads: 29.9
